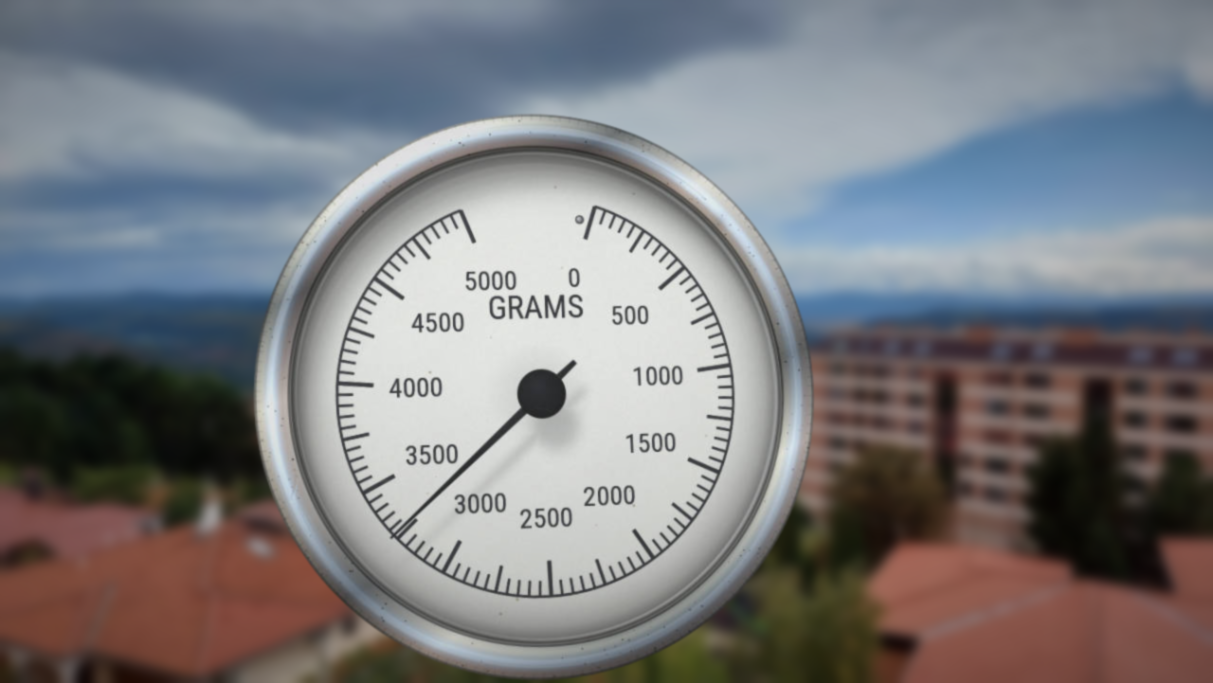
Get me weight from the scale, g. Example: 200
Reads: 3275
